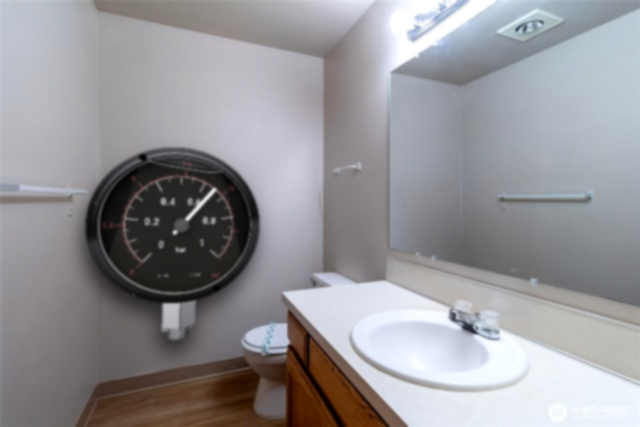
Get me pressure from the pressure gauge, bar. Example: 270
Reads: 0.65
